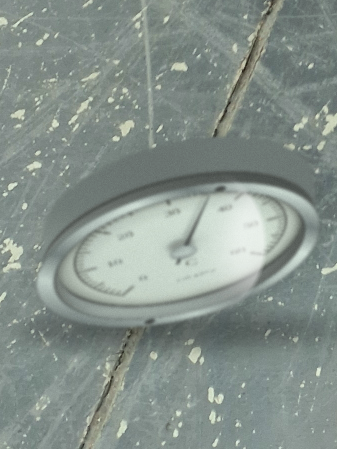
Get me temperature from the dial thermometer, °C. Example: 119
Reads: 35
